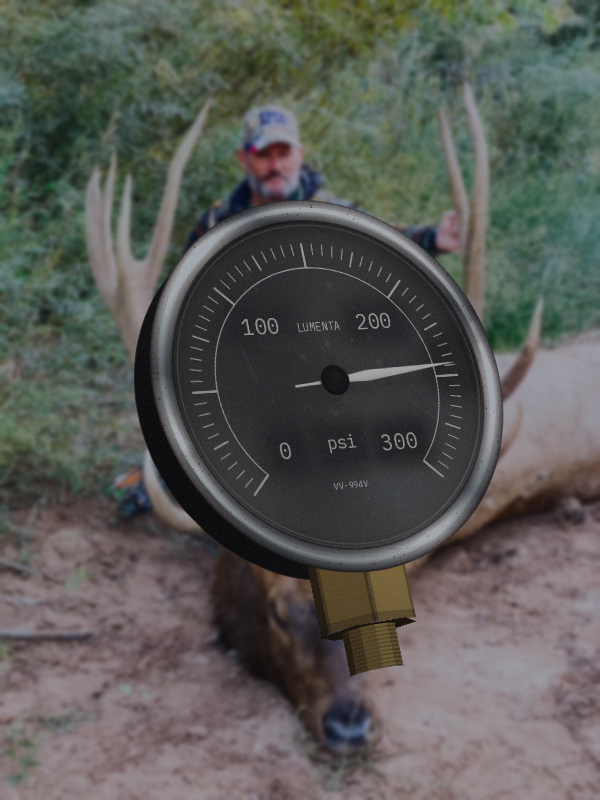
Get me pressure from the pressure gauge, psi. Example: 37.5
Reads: 245
